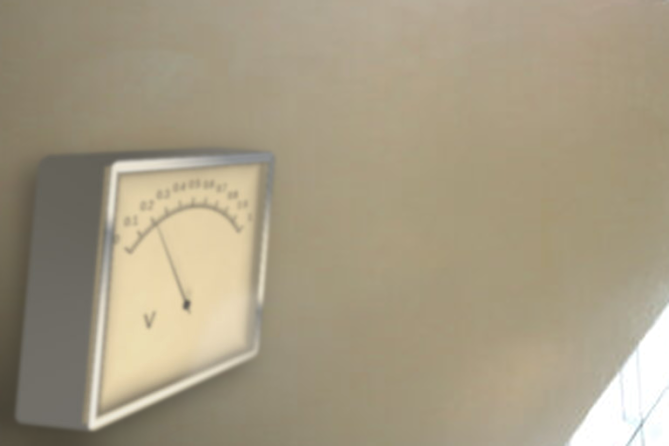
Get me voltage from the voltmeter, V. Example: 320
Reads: 0.2
